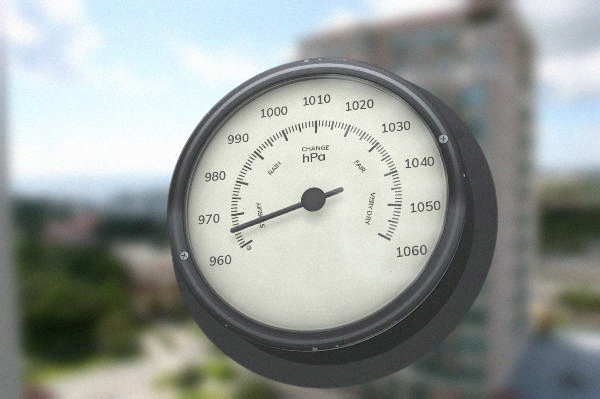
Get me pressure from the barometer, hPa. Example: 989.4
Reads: 965
